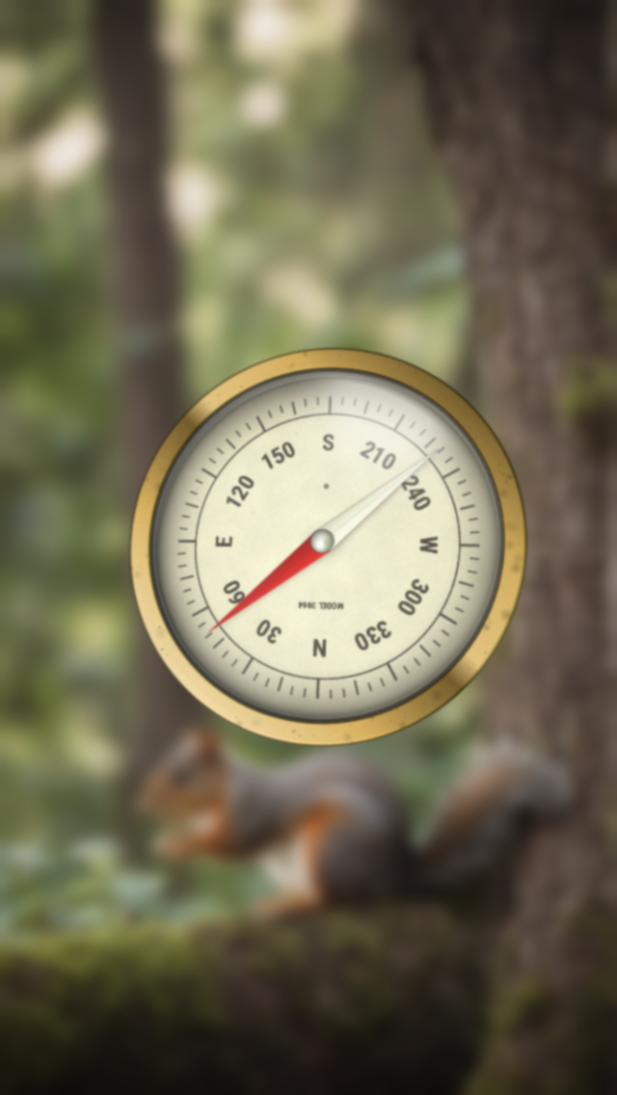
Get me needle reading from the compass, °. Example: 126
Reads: 50
